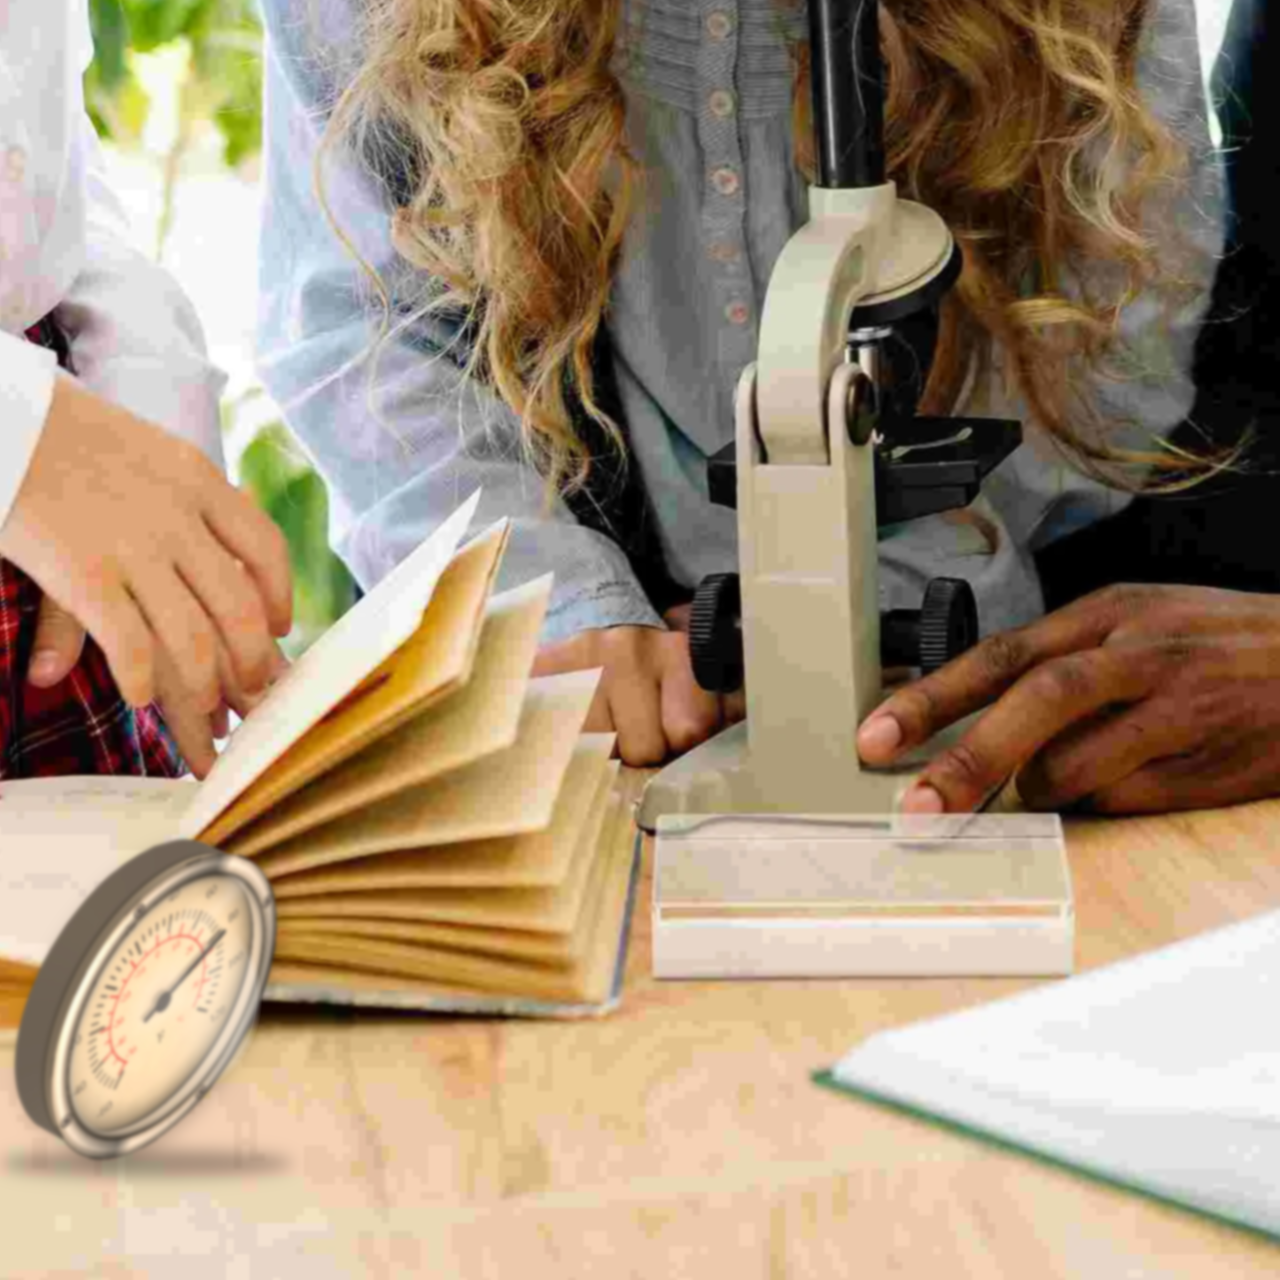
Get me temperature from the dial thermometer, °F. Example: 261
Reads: 80
